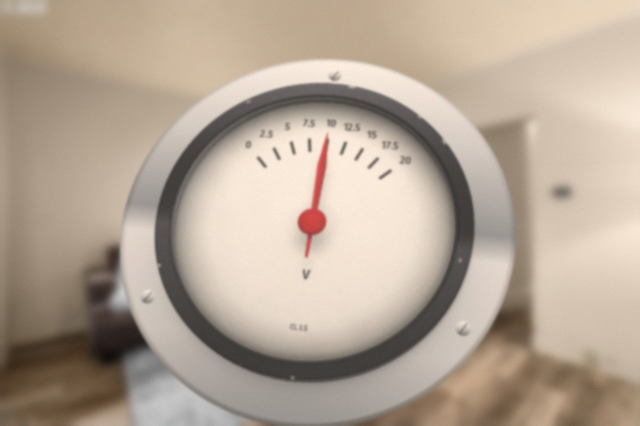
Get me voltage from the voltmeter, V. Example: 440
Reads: 10
